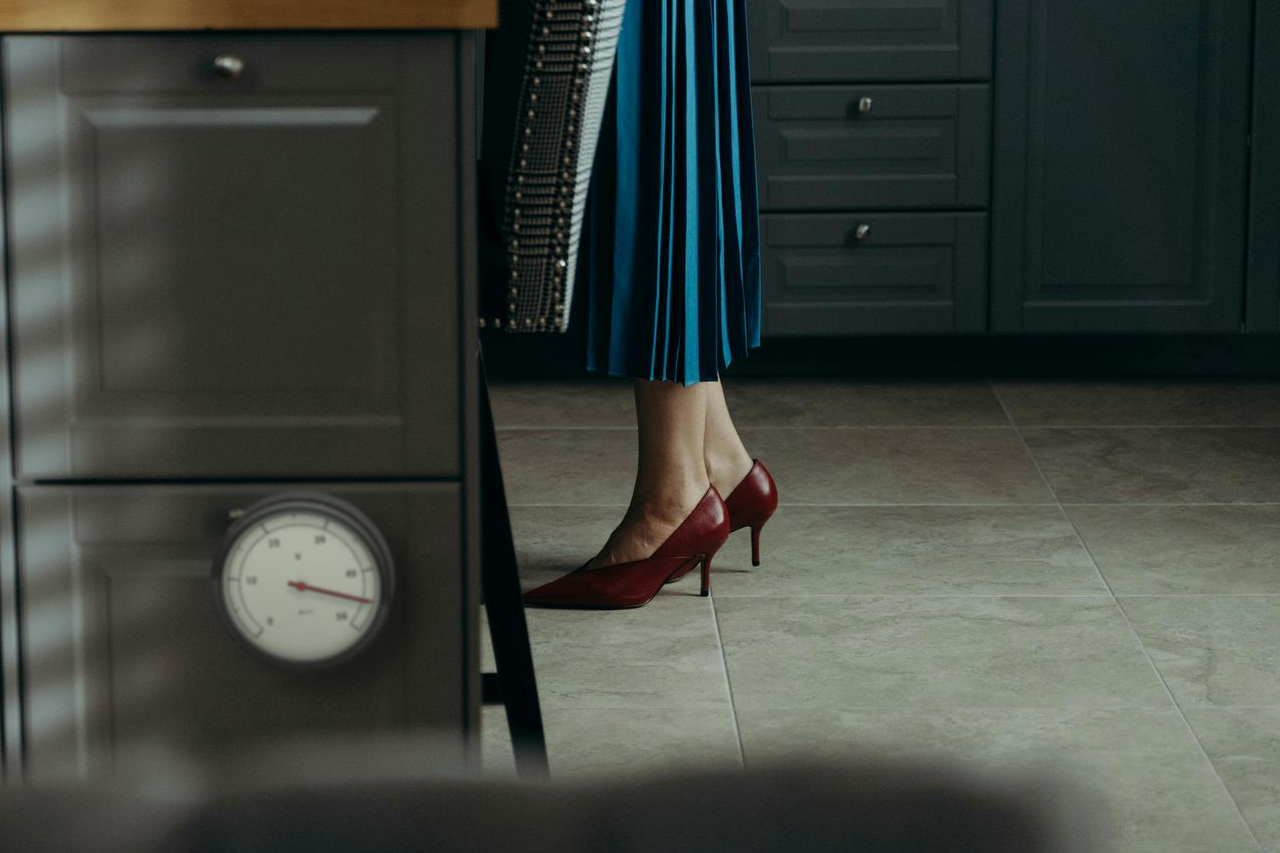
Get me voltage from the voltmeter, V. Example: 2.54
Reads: 45
